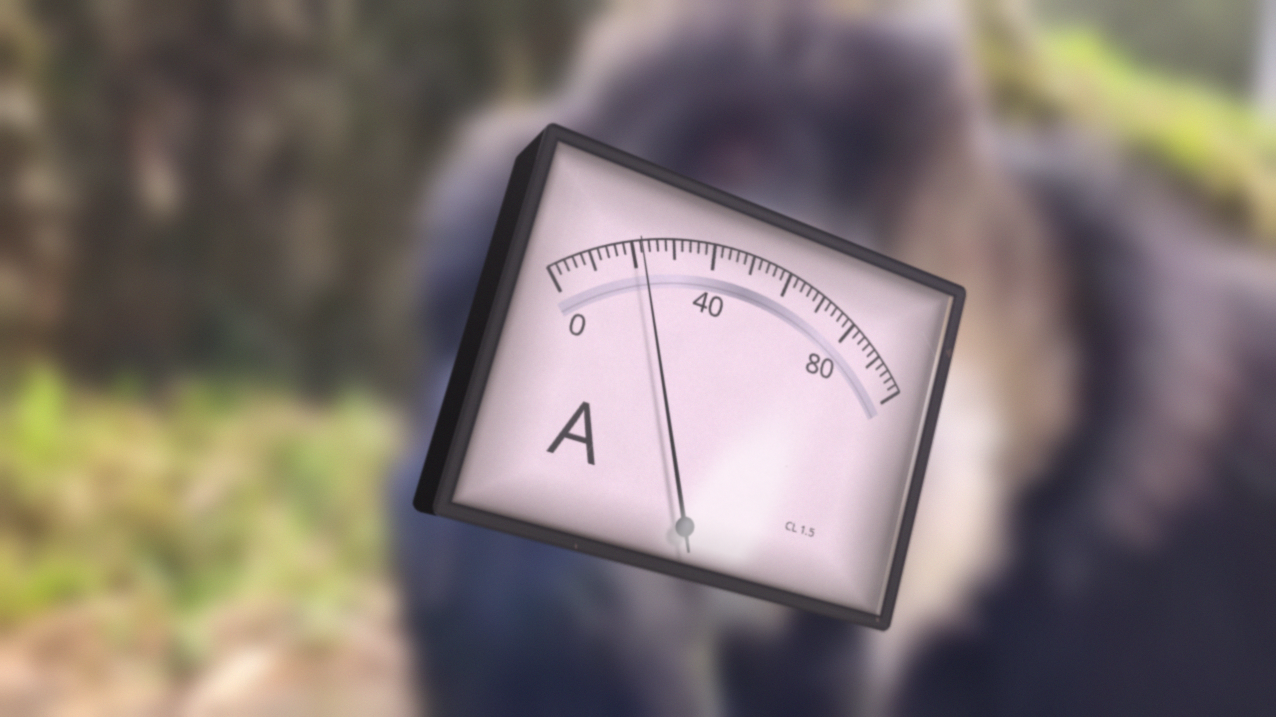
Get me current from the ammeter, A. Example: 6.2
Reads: 22
